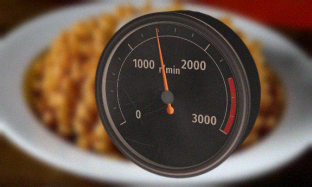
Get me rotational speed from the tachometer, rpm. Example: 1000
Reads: 1400
